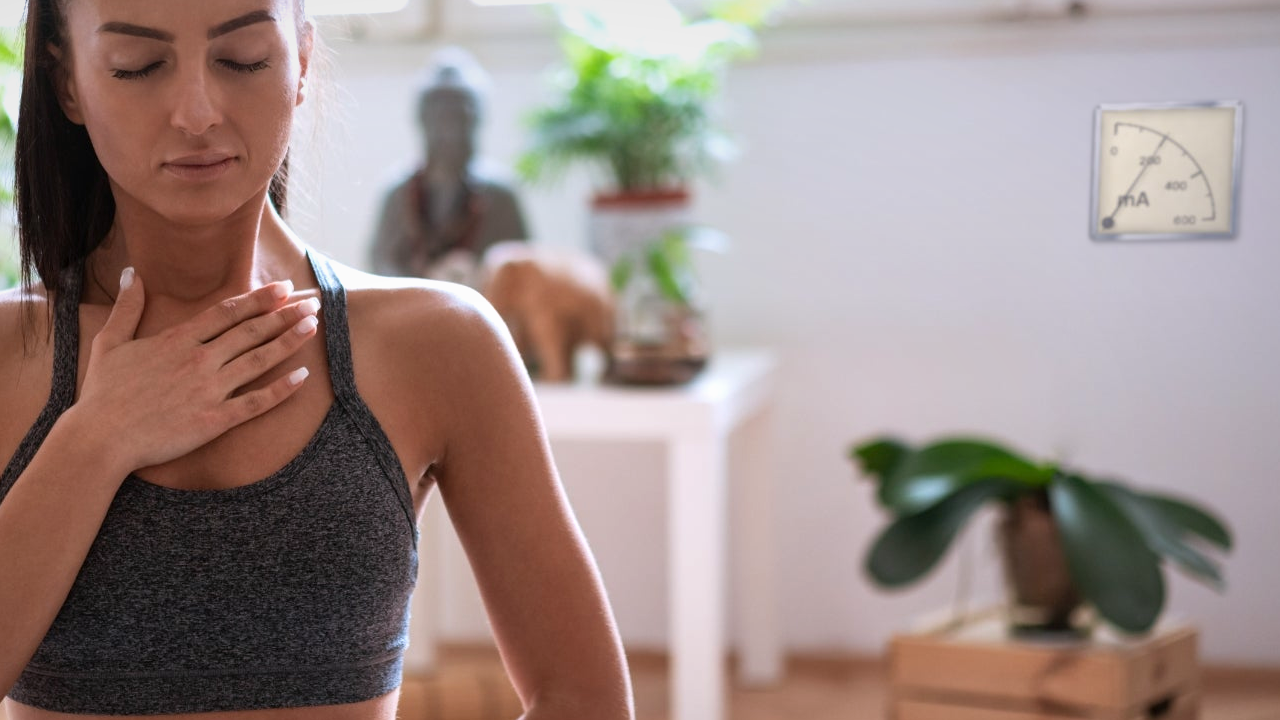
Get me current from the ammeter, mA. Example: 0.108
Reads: 200
